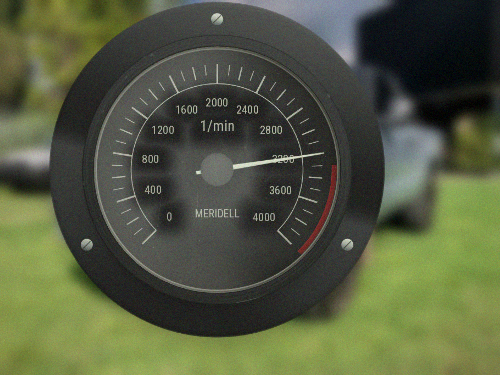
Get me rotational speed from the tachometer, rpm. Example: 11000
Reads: 3200
